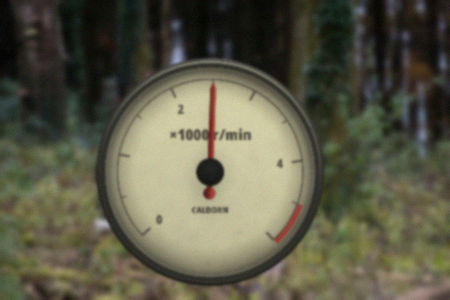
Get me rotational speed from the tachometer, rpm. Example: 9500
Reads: 2500
